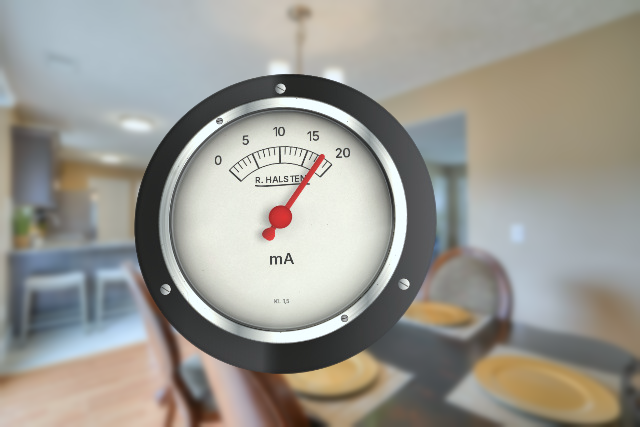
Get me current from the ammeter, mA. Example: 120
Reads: 18
